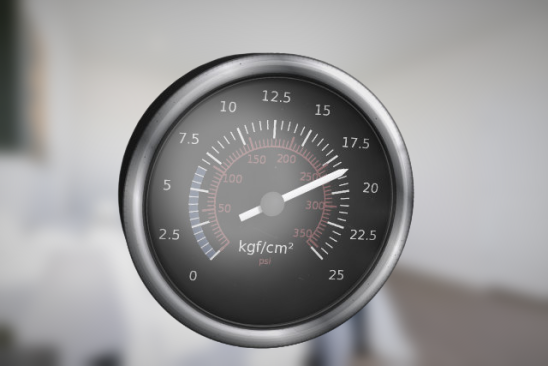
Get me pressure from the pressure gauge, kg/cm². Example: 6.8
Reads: 18.5
